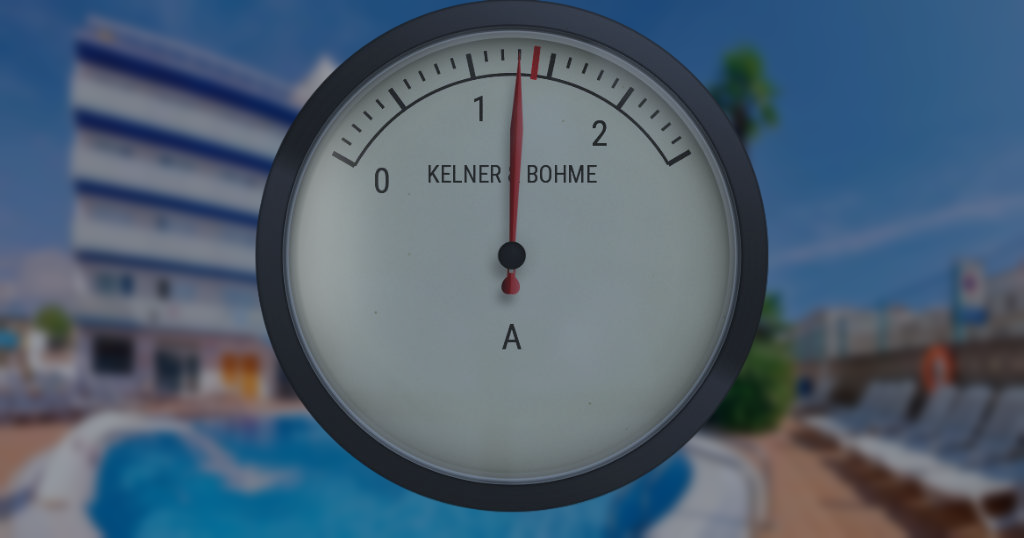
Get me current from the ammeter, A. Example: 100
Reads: 1.3
